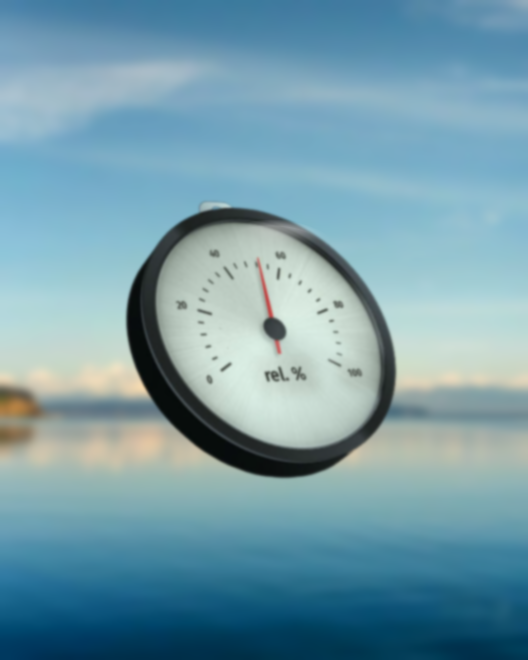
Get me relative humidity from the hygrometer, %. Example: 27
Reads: 52
